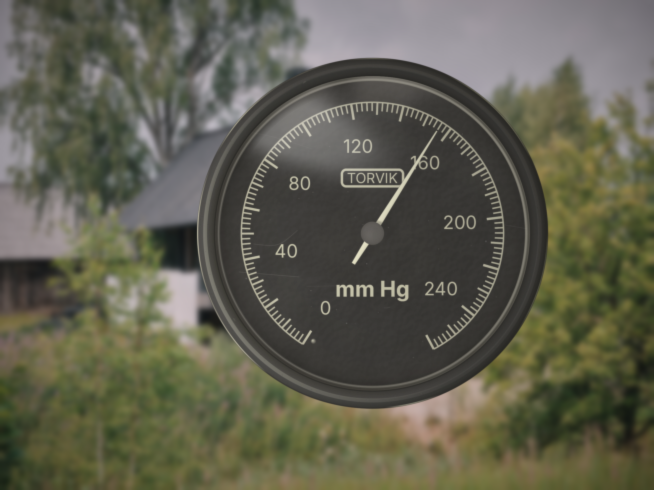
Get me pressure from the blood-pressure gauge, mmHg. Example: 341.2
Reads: 156
